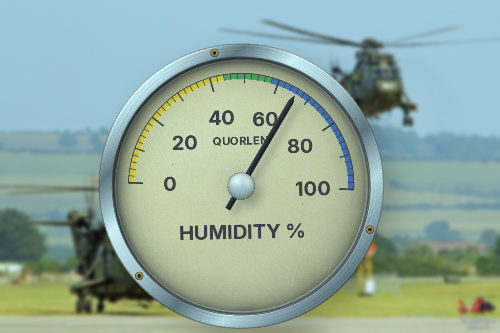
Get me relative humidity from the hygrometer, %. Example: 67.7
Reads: 66
